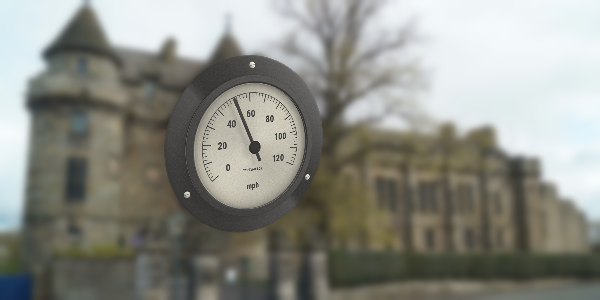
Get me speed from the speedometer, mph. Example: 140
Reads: 50
